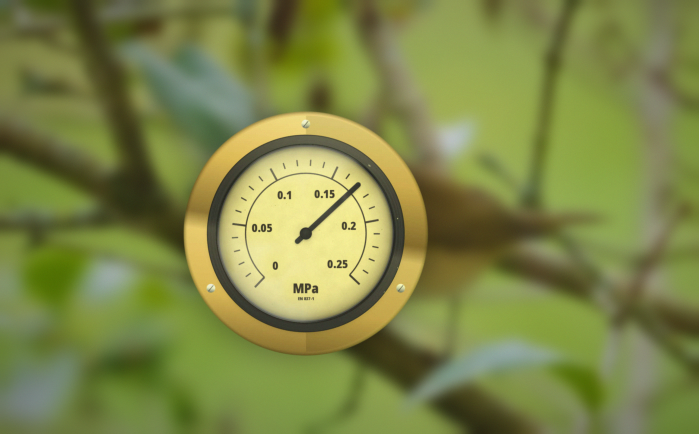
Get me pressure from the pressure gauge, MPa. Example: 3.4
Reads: 0.17
